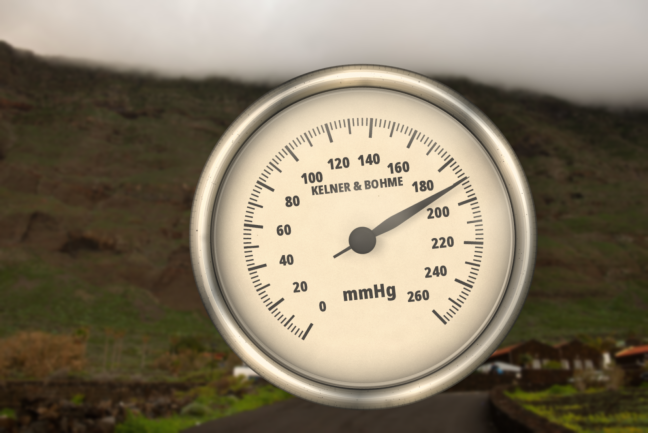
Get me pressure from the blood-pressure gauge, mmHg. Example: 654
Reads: 190
